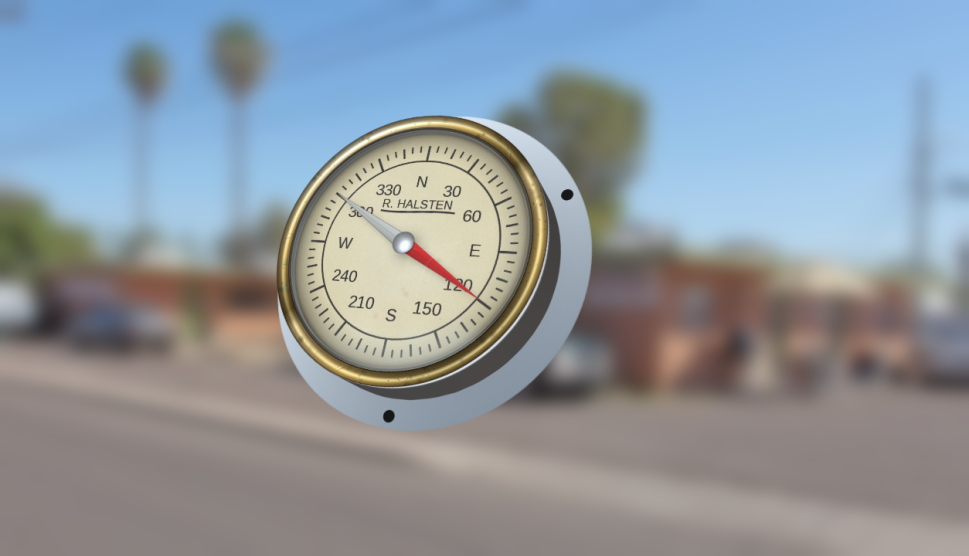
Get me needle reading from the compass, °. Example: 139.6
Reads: 120
